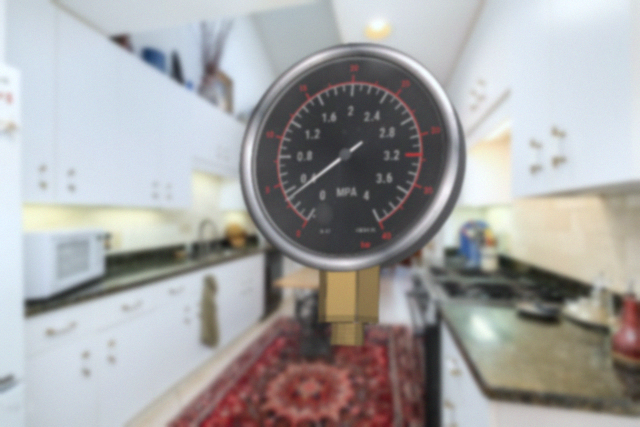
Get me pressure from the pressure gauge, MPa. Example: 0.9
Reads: 0.3
